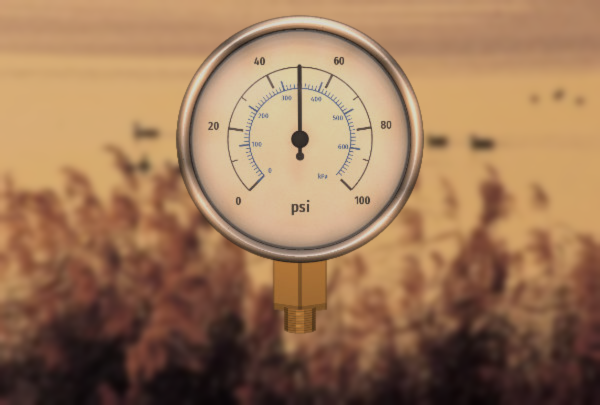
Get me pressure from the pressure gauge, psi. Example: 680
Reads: 50
